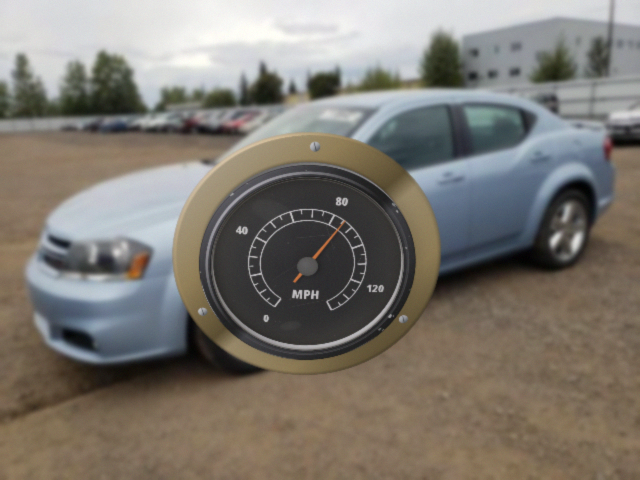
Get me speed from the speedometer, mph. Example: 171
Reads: 85
